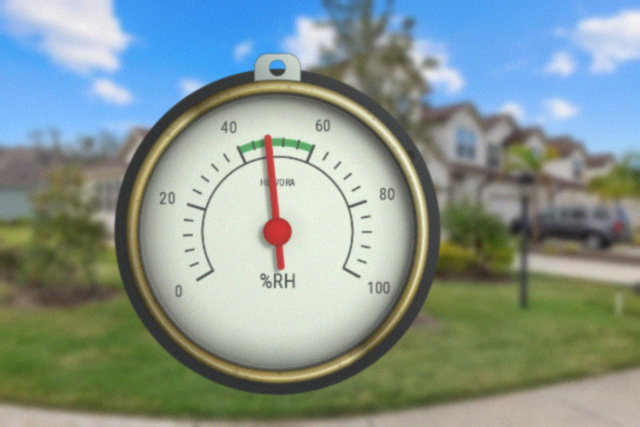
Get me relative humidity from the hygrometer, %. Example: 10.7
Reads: 48
